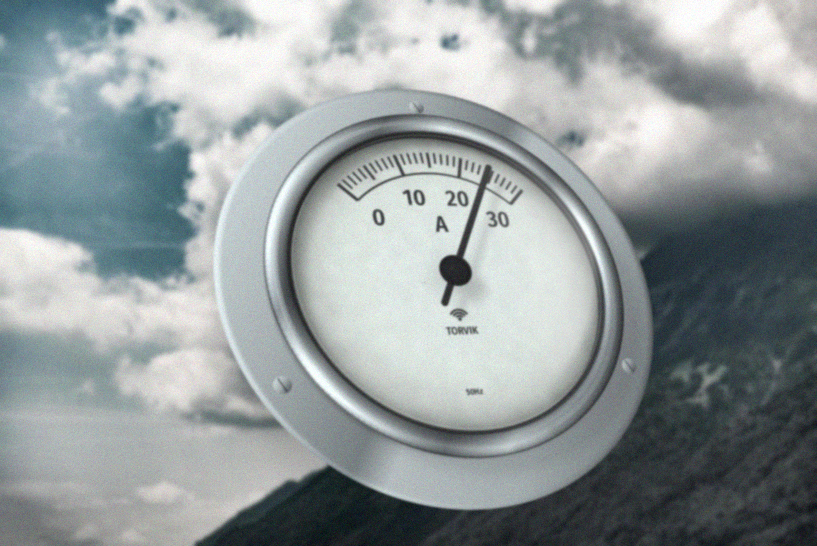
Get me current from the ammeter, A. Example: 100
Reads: 24
